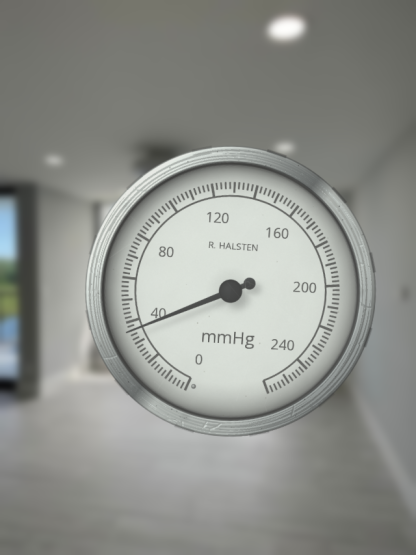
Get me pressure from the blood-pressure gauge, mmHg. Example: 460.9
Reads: 36
